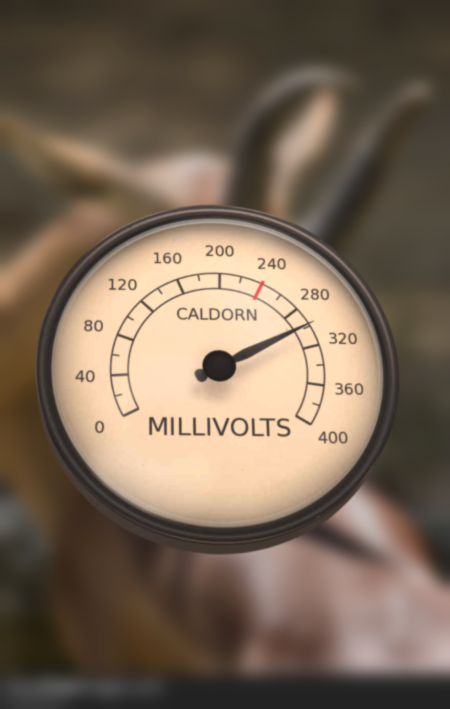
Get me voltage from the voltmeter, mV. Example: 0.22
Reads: 300
